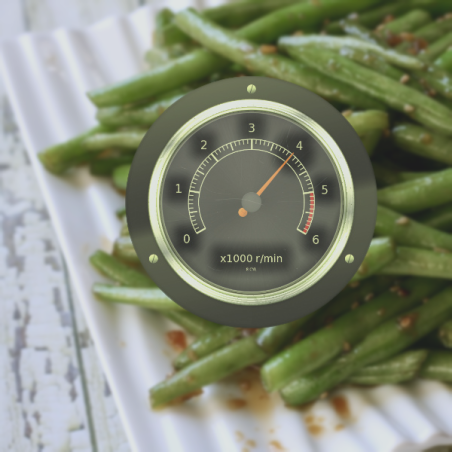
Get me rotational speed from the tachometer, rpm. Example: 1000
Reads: 4000
